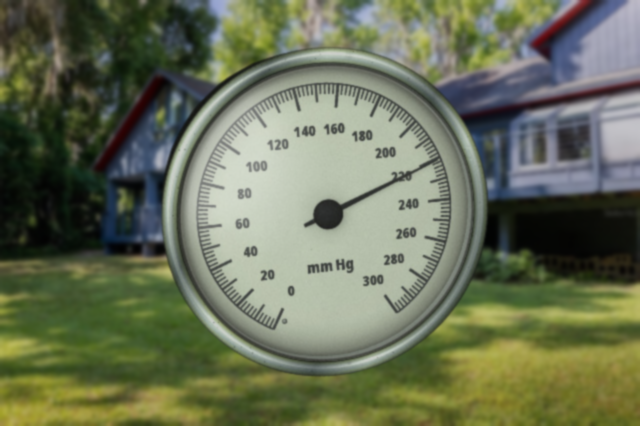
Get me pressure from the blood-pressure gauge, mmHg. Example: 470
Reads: 220
